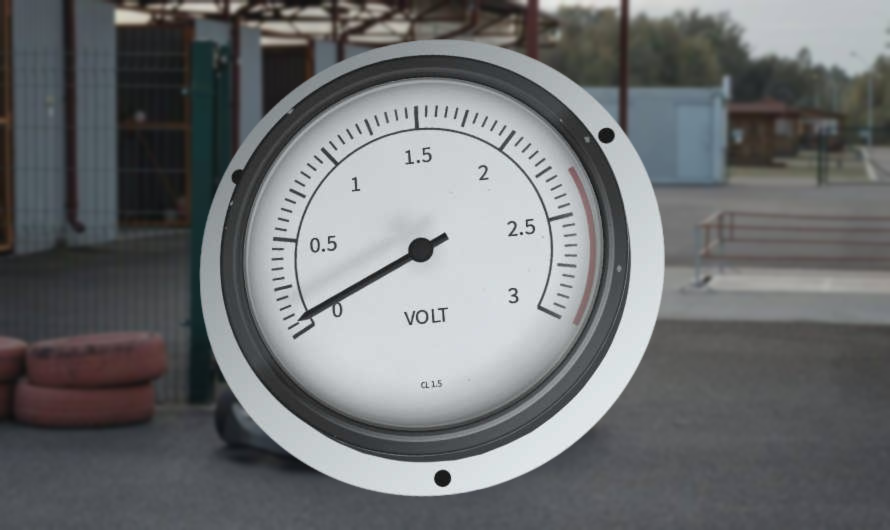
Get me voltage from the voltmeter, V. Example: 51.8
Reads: 0.05
